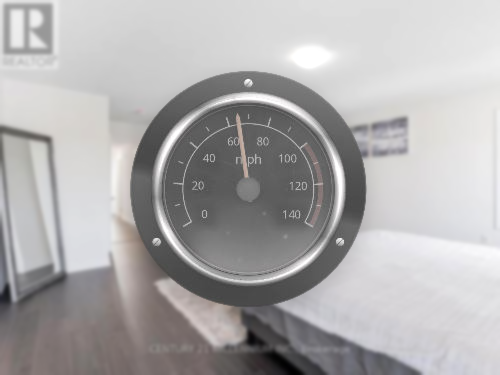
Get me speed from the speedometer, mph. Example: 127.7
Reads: 65
